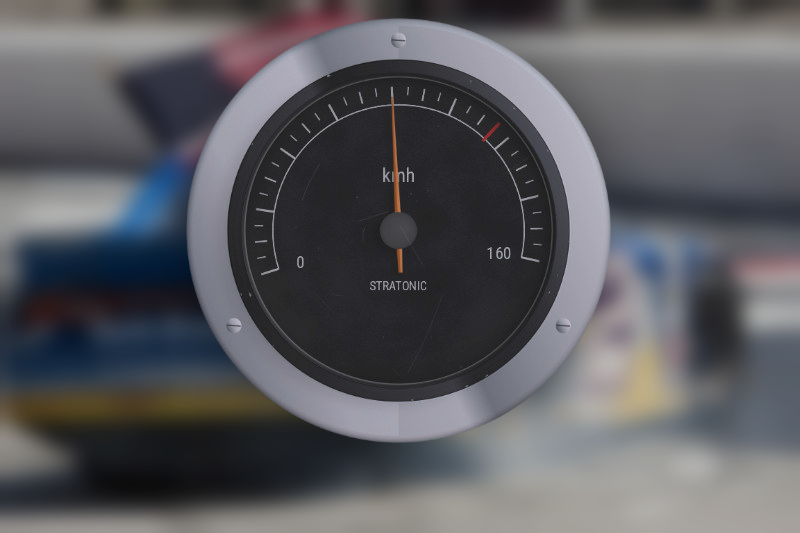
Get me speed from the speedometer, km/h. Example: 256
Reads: 80
